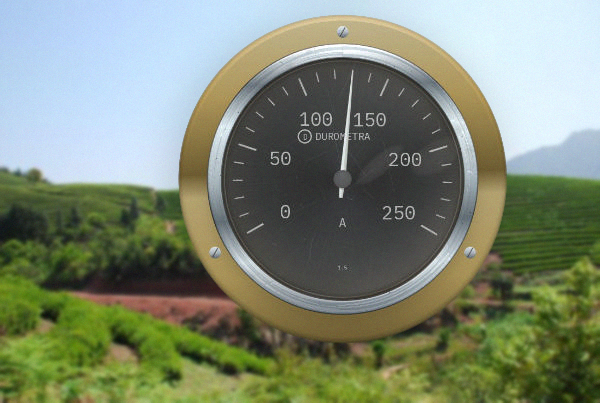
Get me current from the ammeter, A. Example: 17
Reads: 130
